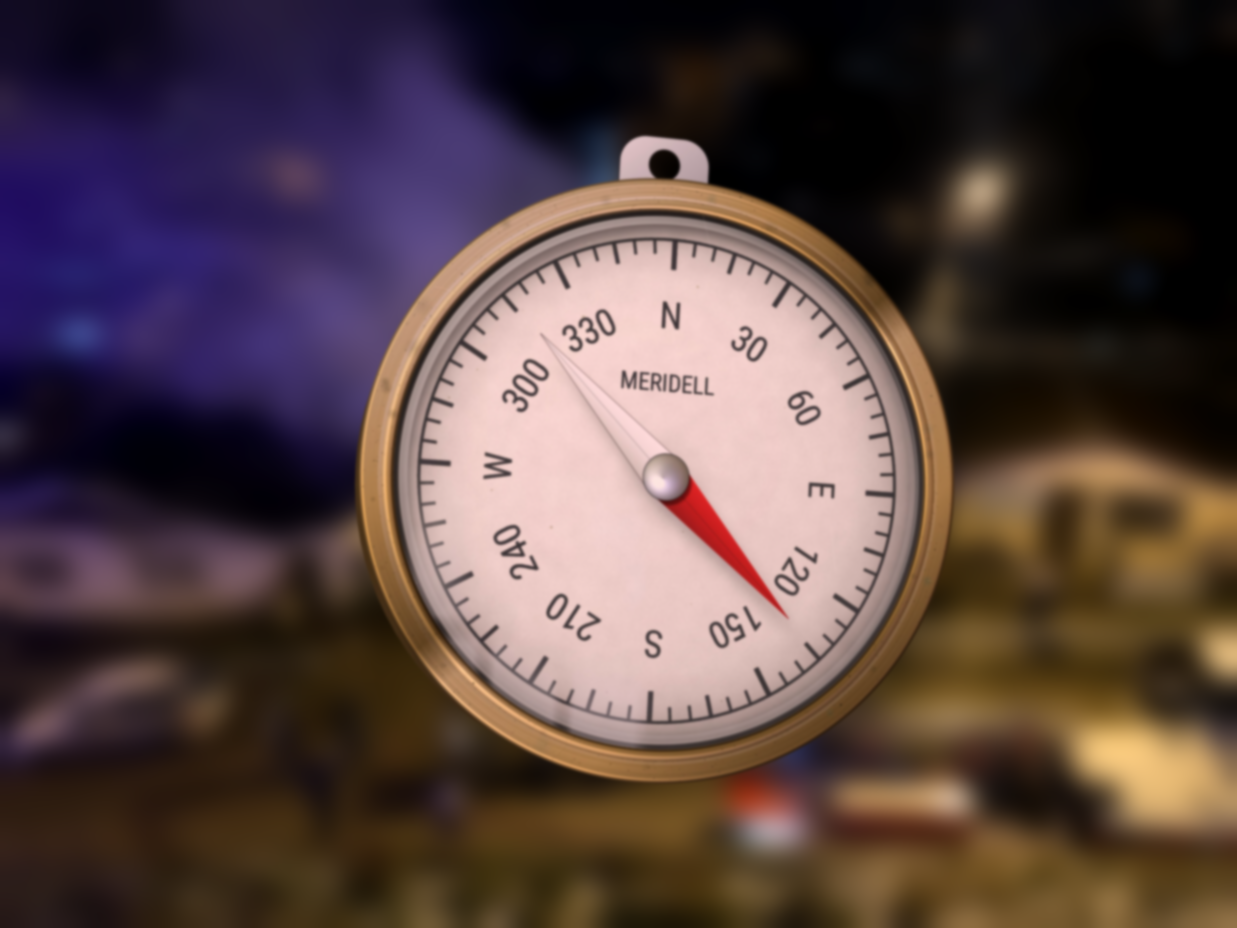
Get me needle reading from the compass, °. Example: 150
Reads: 135
